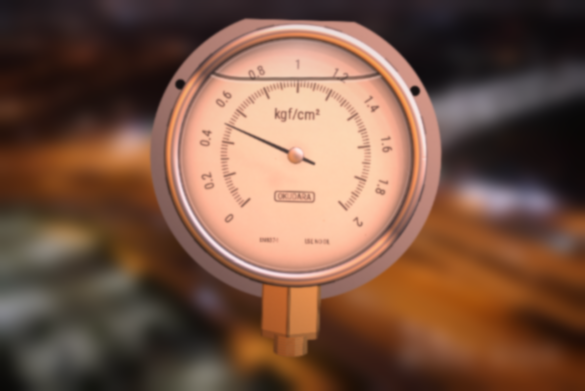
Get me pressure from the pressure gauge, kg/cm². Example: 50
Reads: 0.5
